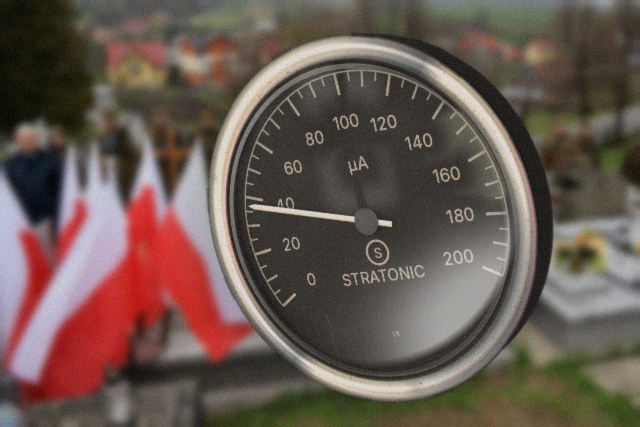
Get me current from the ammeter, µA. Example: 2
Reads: 37.5
